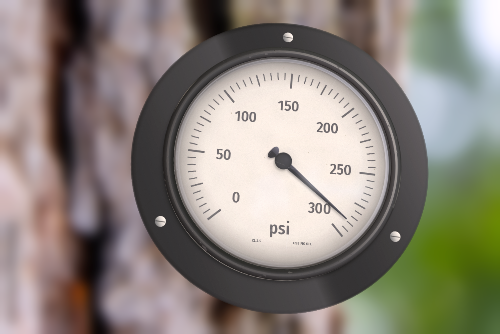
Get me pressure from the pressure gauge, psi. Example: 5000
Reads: 290
